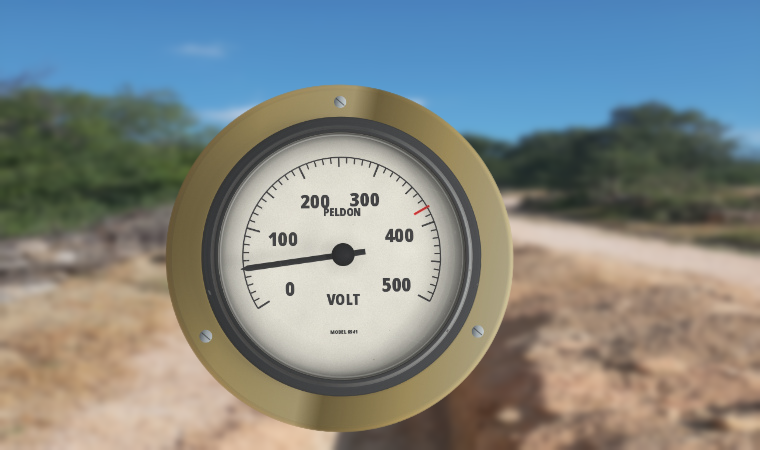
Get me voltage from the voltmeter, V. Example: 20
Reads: 50
